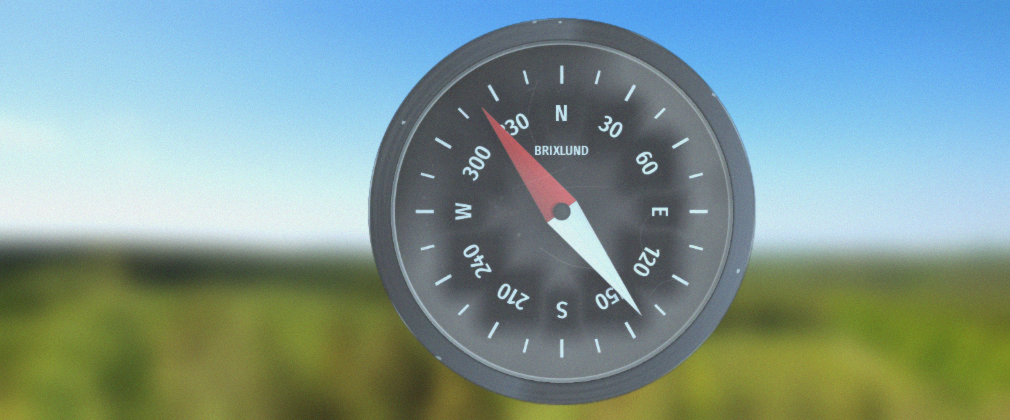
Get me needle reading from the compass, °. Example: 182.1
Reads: 322.5
